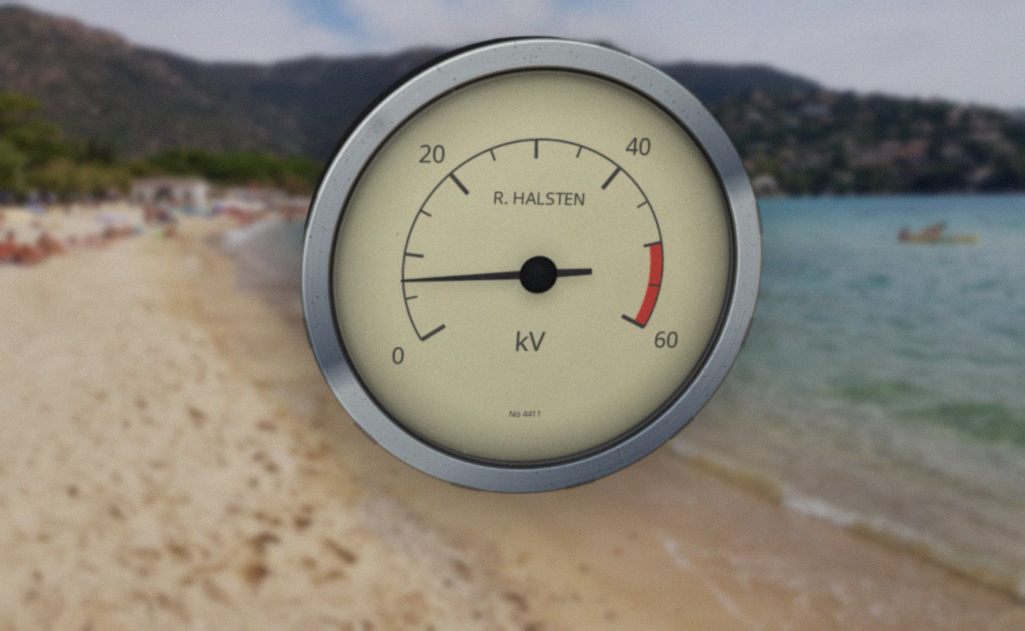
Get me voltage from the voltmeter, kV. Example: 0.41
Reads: 7.5
